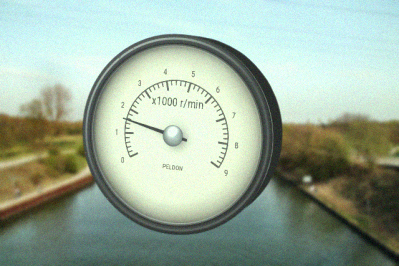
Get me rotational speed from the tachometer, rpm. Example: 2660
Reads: 1600
